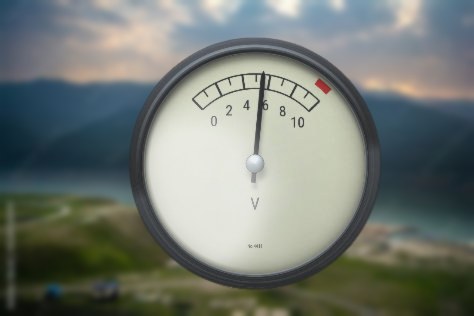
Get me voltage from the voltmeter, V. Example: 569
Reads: 5.5
